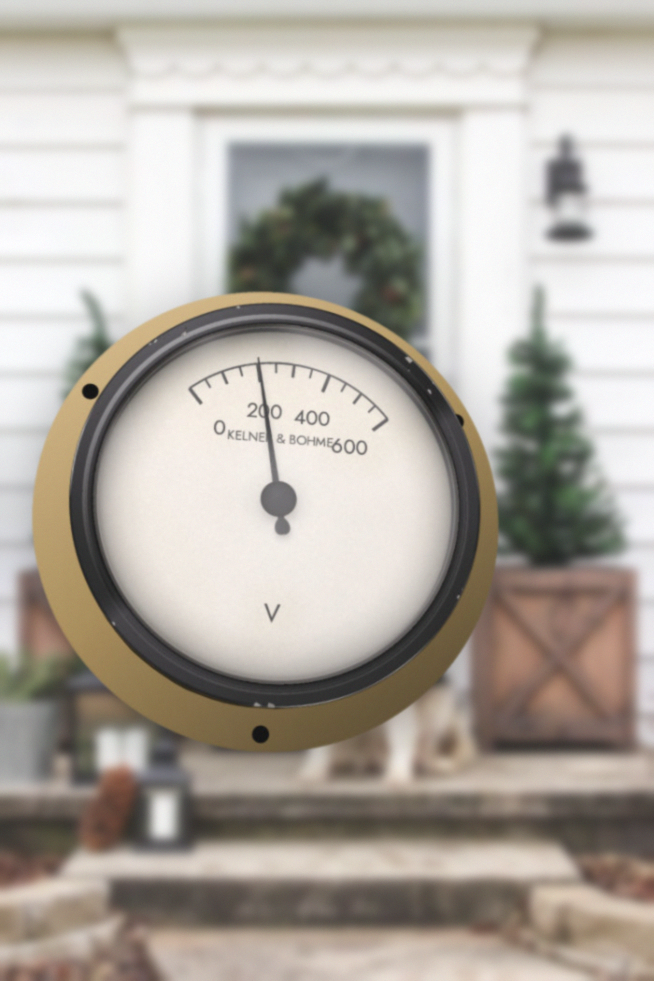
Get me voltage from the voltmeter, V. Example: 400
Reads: 200
